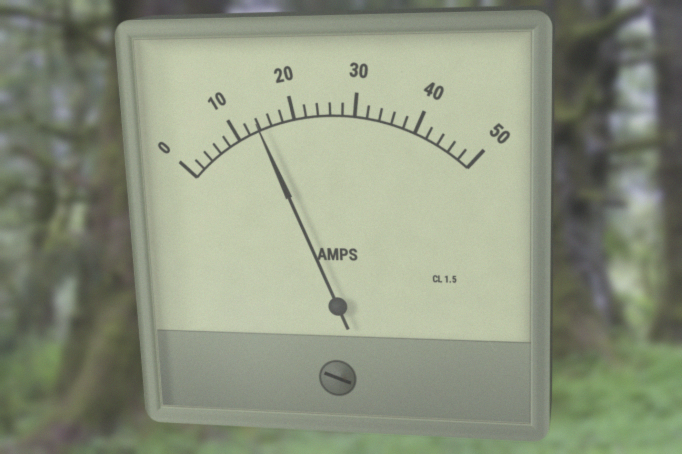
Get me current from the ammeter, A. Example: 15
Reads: 14
